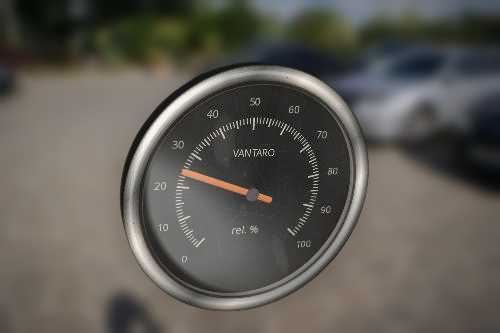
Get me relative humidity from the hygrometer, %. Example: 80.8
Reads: 25
